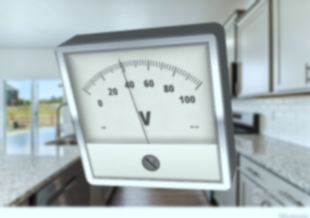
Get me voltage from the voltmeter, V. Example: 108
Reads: 40
